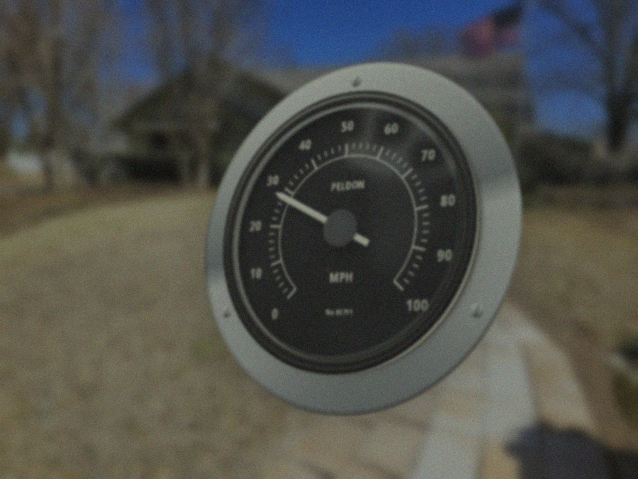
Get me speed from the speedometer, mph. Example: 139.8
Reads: 28
